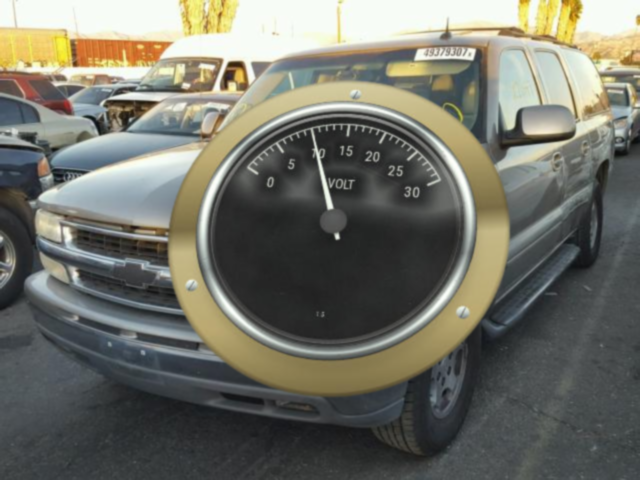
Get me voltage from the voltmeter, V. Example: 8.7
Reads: 10
